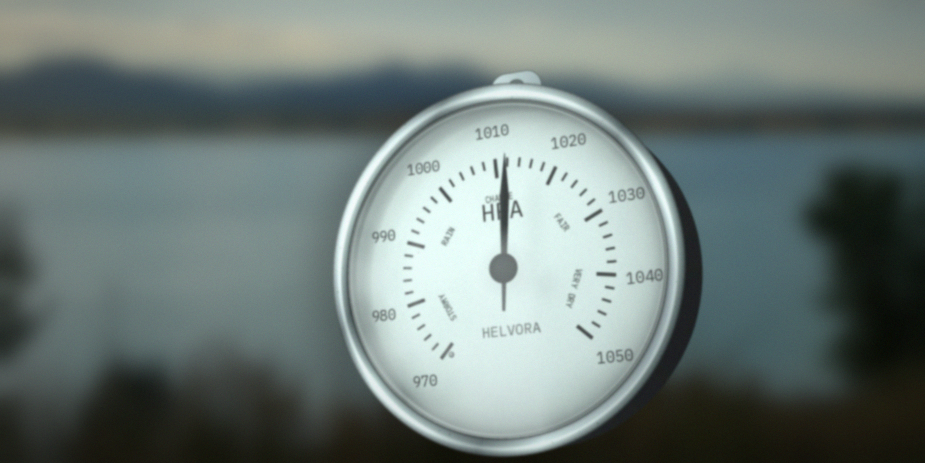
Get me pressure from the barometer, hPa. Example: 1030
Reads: 1012
